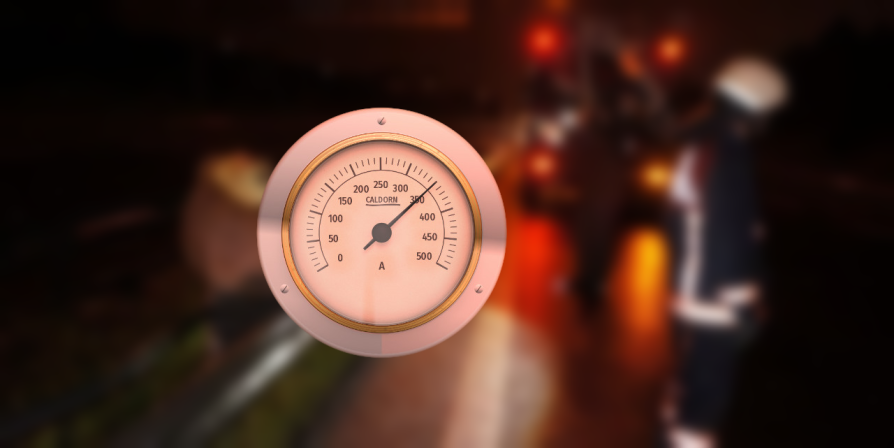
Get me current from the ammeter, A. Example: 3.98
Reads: 350
